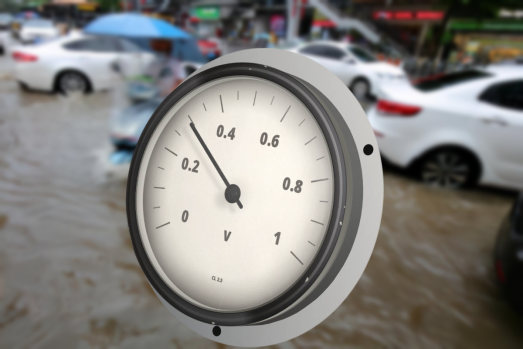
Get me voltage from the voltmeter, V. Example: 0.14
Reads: 0.3
